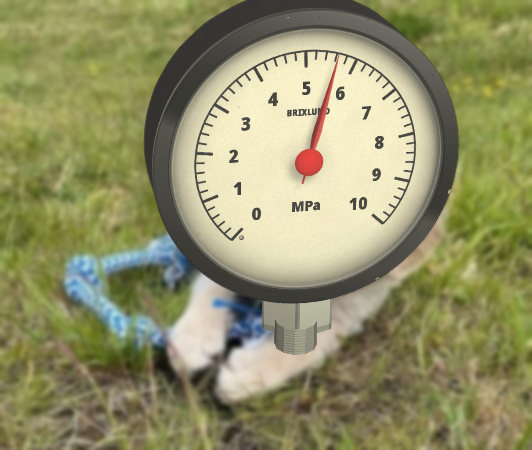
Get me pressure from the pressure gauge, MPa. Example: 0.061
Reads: 5.6
